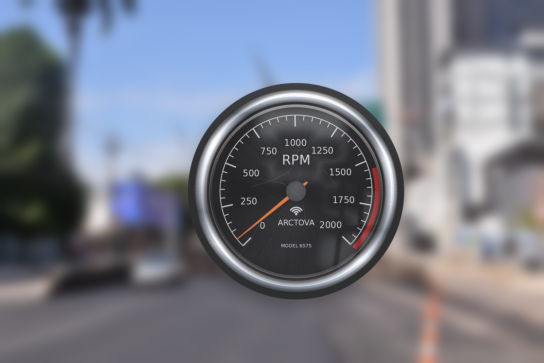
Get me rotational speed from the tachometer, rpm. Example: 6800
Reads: 50
